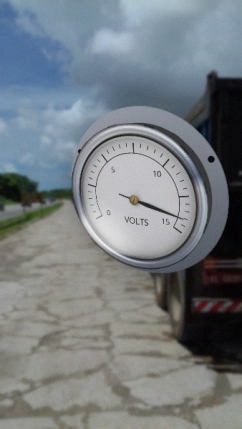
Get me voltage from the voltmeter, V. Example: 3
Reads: 14
